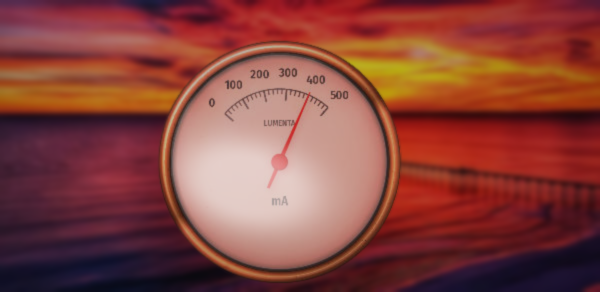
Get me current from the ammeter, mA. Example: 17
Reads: 400
